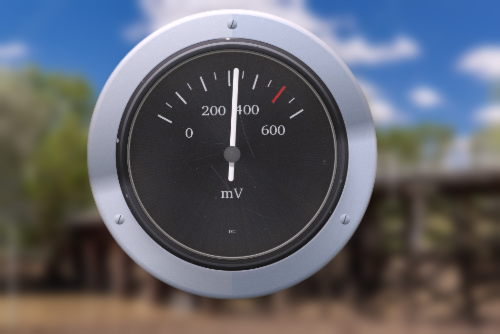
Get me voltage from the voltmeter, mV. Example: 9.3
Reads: 325
